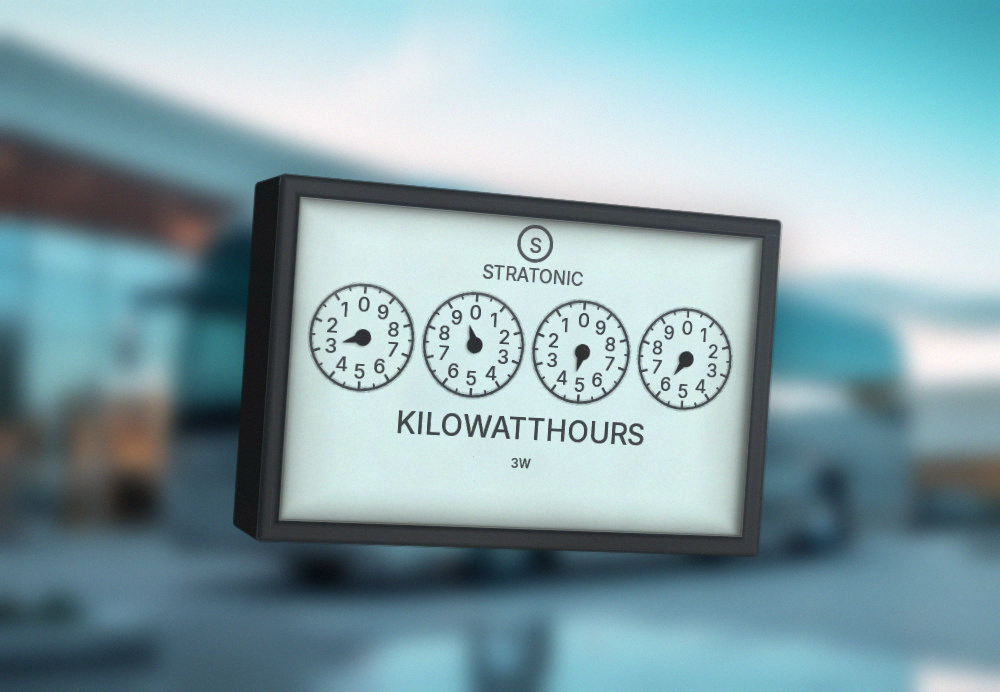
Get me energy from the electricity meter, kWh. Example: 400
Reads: 2946
